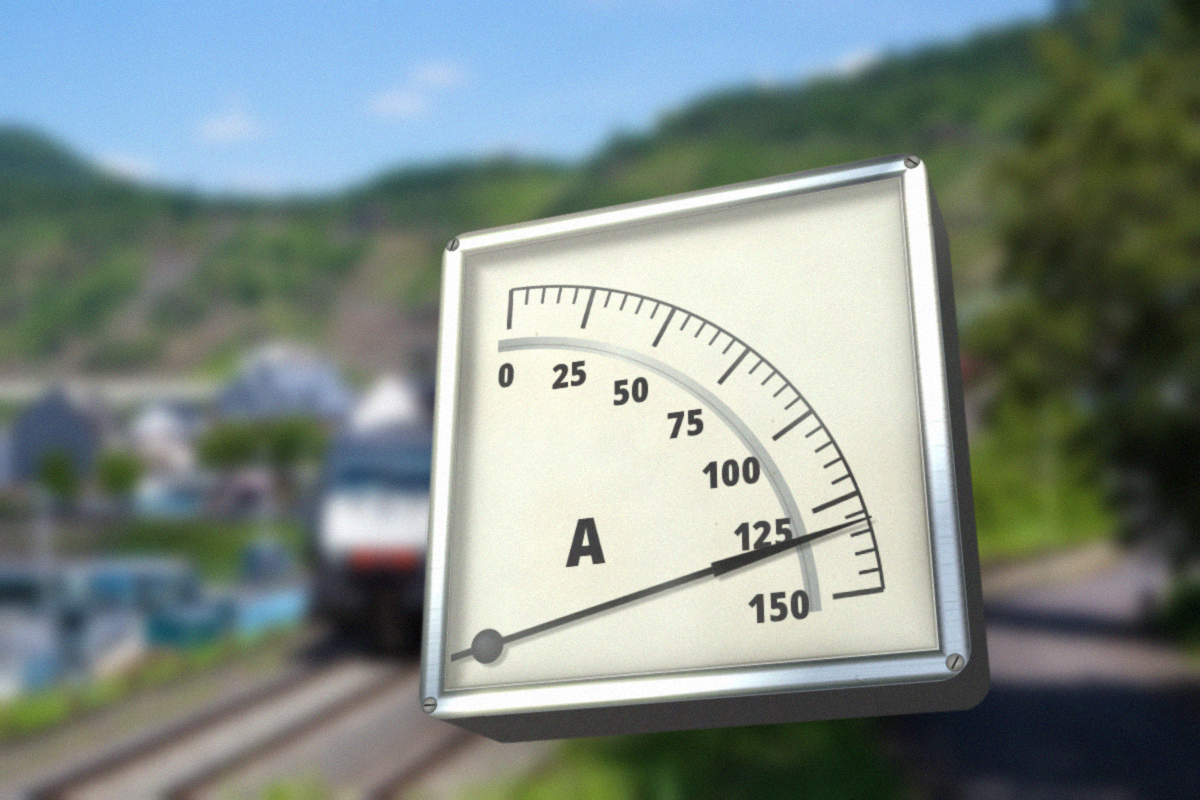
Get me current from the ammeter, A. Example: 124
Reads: 132.5
